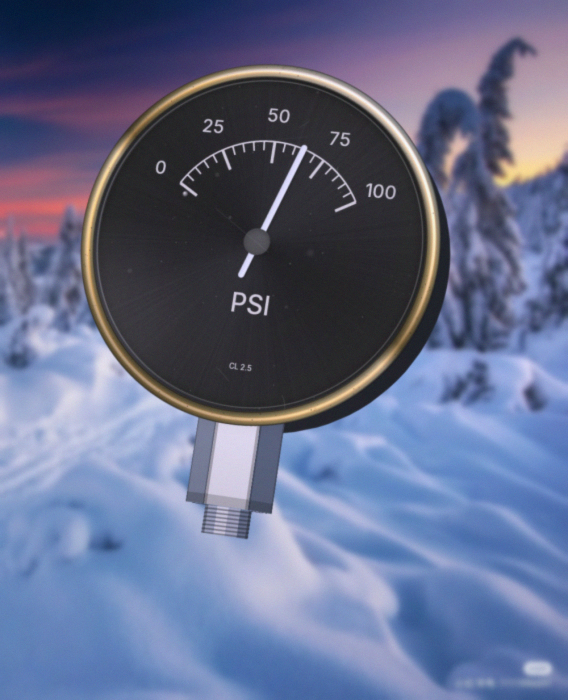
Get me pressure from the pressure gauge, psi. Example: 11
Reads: 65
